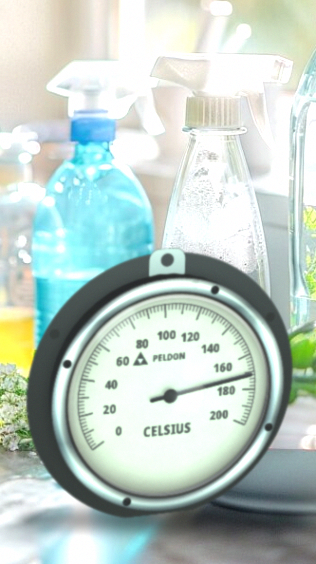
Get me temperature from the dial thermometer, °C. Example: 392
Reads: 170
